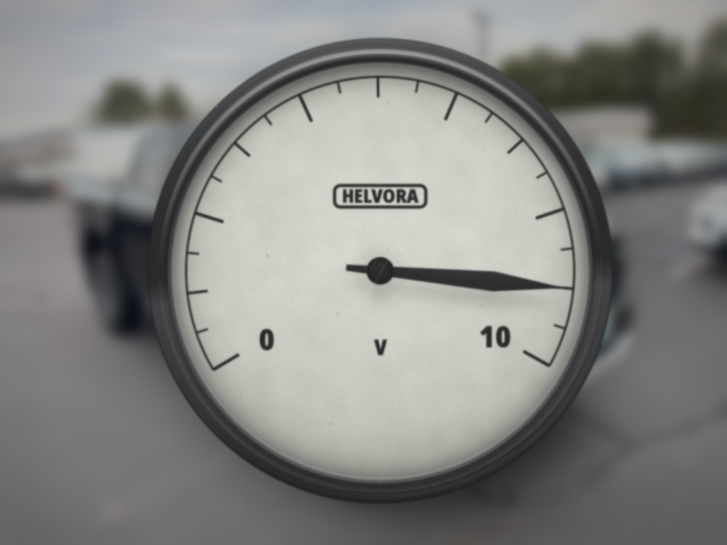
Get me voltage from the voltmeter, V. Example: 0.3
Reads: 9
